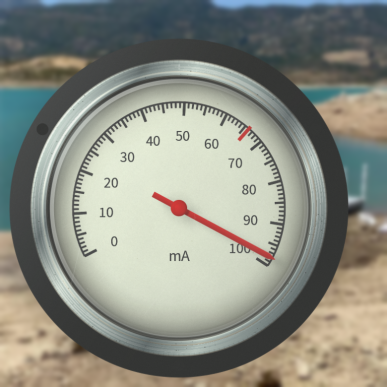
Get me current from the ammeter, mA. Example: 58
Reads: 98
